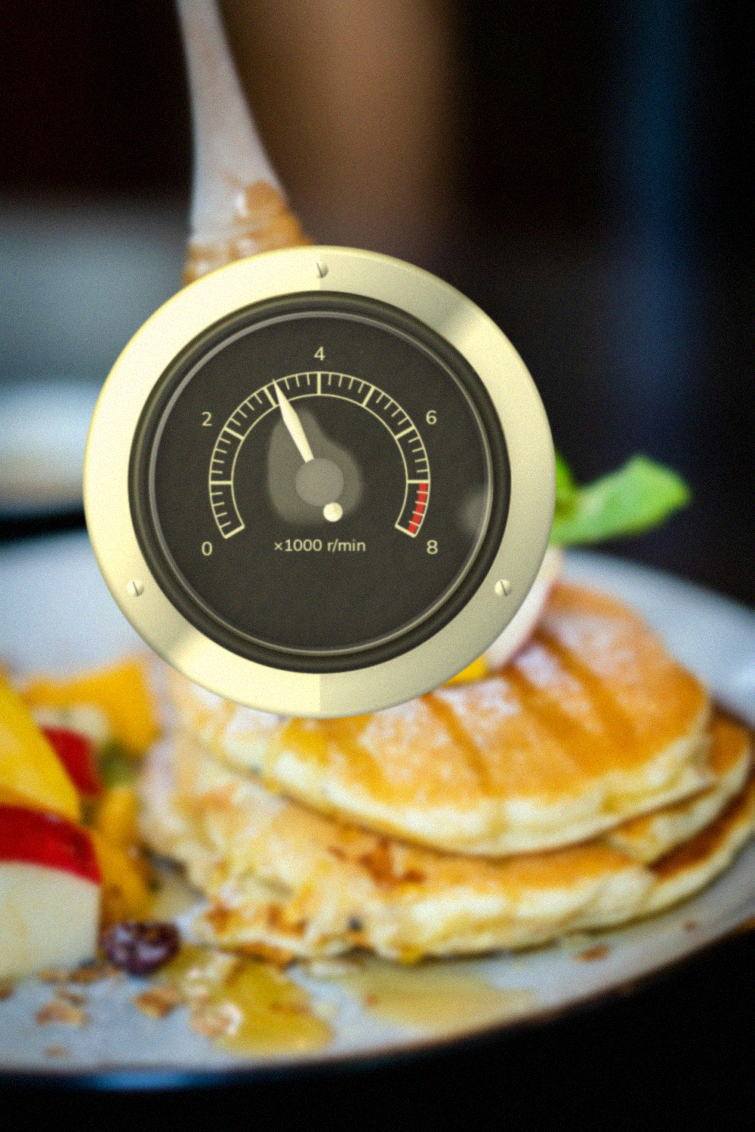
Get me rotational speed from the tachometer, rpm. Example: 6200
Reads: 3200
